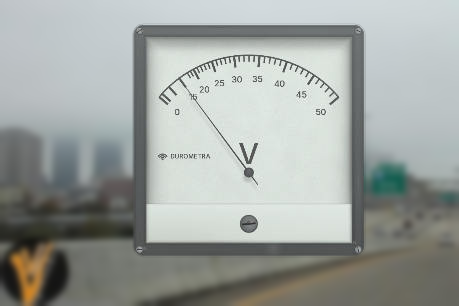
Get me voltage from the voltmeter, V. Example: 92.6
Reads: 15
